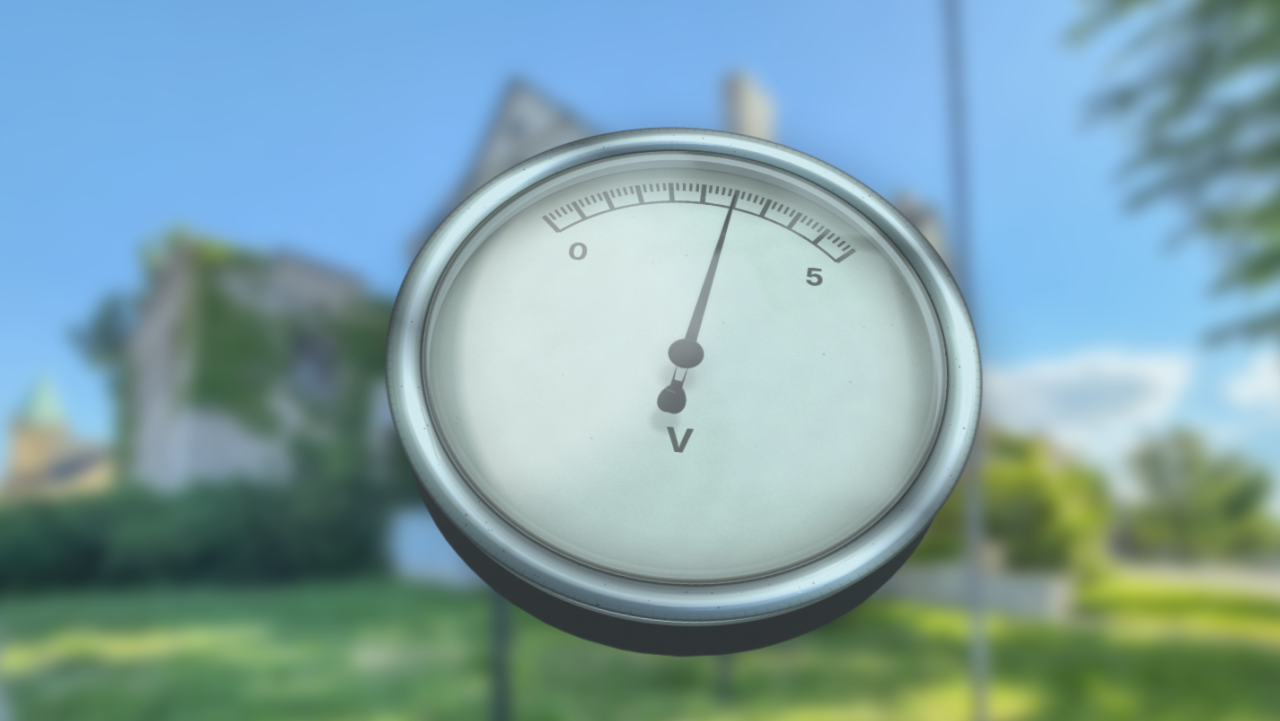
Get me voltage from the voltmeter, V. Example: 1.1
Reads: 3
